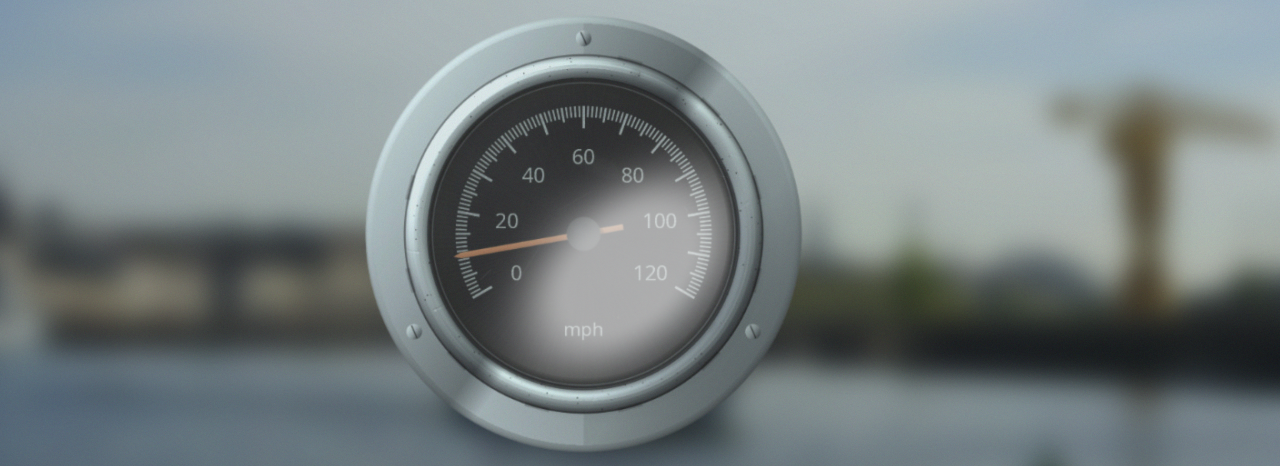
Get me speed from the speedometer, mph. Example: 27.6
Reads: 10
